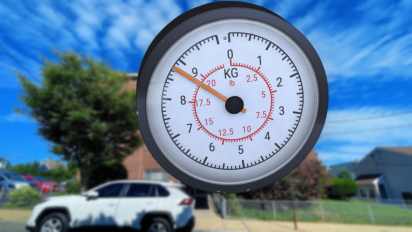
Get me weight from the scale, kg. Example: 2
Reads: 8.8
